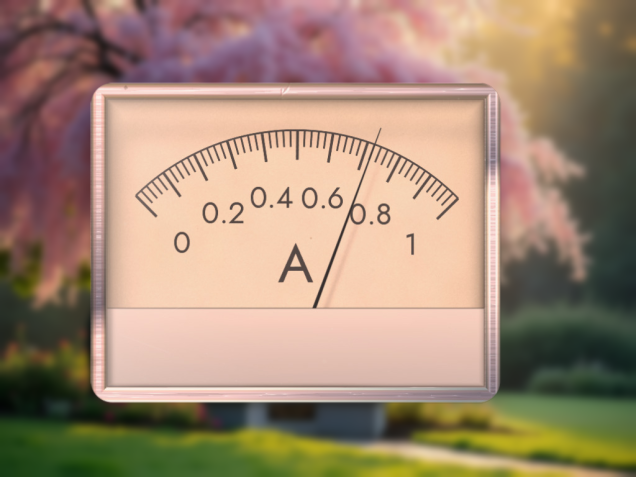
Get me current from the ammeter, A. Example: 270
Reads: 0.72
